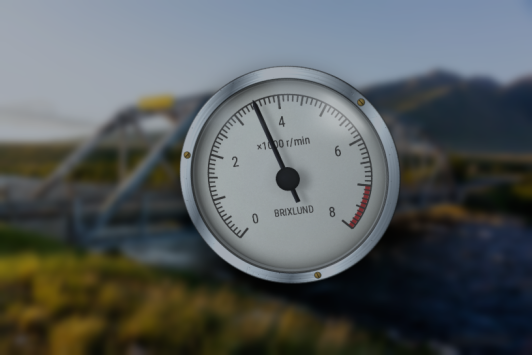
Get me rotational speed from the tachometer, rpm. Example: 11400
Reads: 3500
